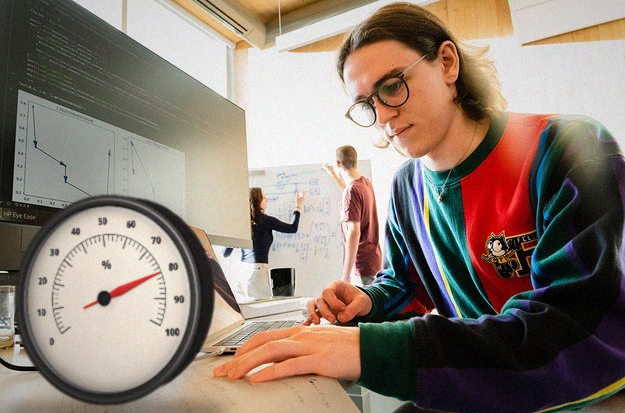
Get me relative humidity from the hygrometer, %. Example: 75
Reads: 80
